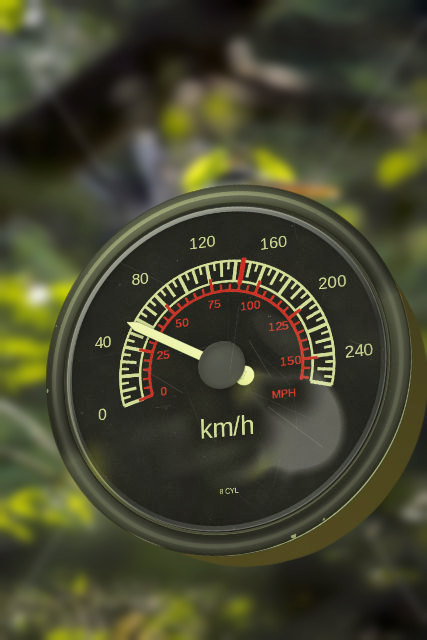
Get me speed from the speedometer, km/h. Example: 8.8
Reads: 55
